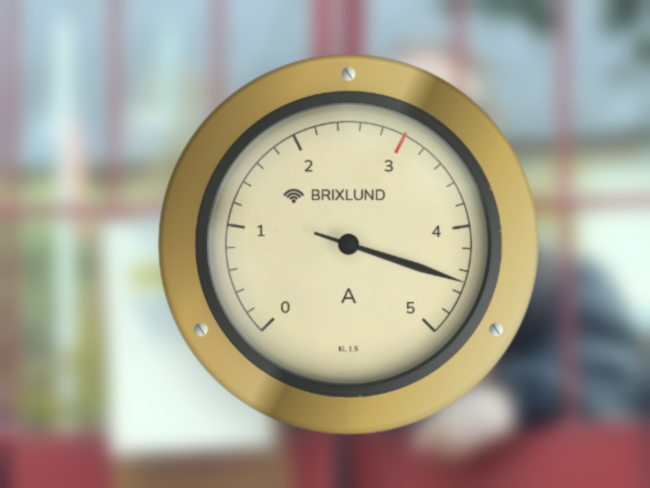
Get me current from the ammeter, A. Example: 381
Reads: 4.5
